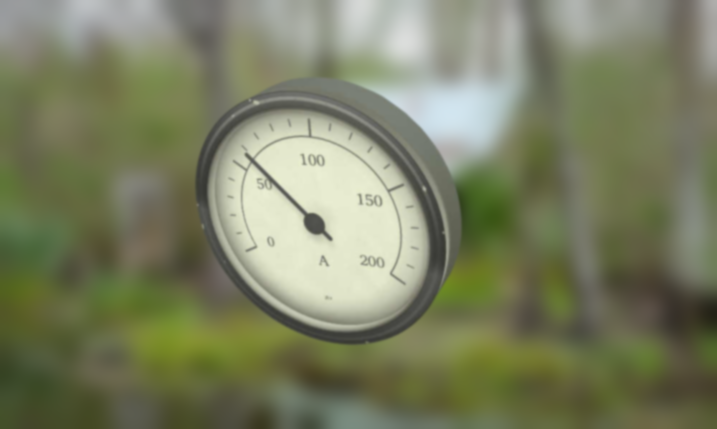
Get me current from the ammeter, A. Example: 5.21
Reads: 60
